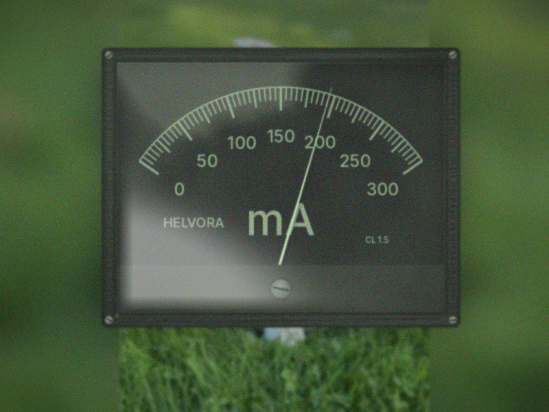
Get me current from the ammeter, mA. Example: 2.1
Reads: 195
